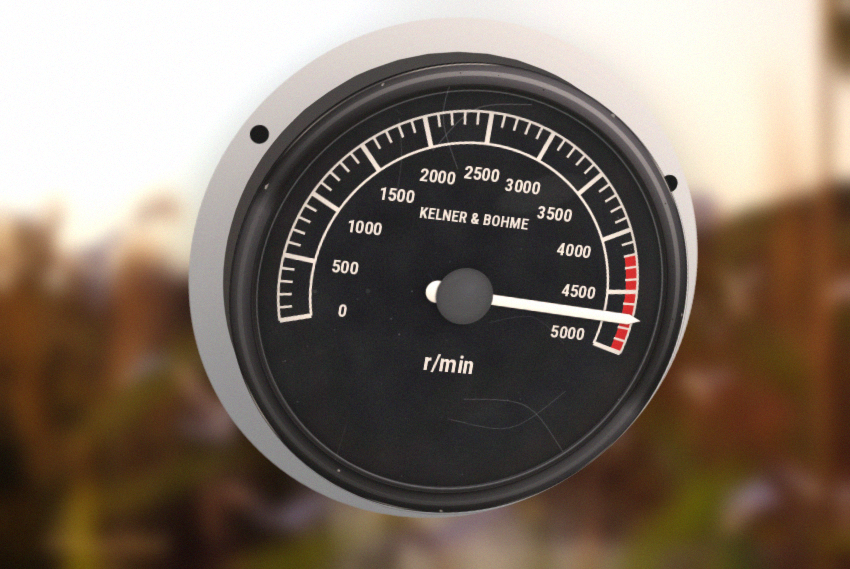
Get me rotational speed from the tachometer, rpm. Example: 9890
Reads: 4700
